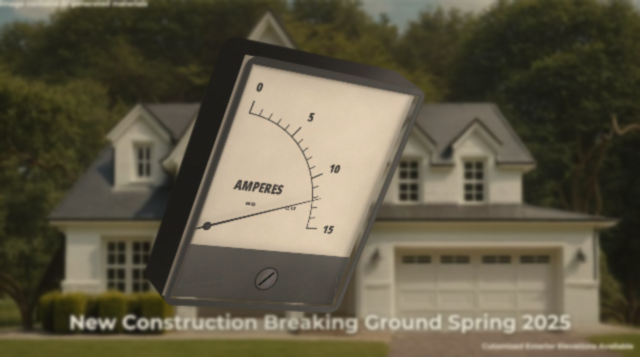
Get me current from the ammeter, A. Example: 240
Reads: 12
